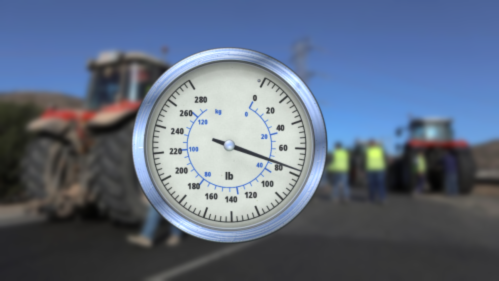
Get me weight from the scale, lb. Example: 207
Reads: 76
